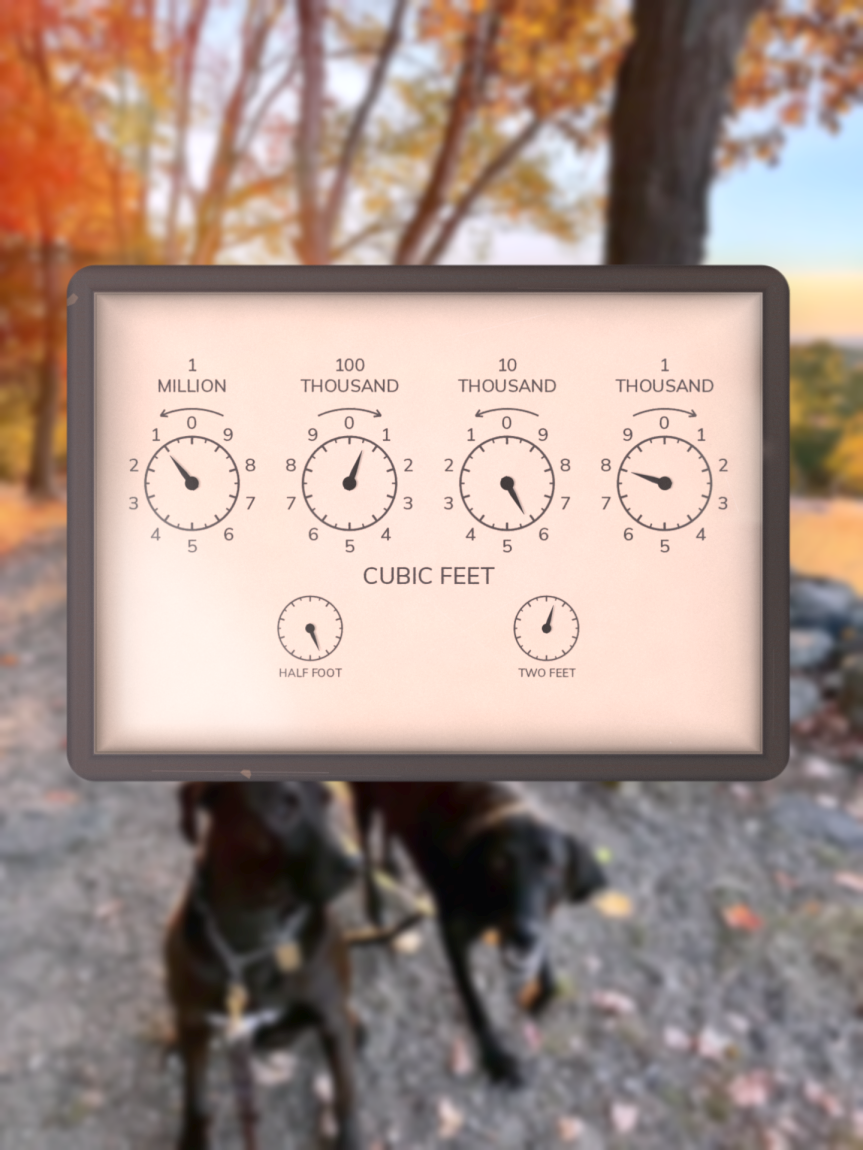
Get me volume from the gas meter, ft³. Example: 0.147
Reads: 105800
